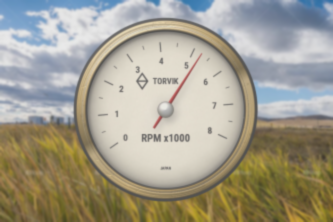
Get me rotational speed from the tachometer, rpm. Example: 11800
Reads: 5250
